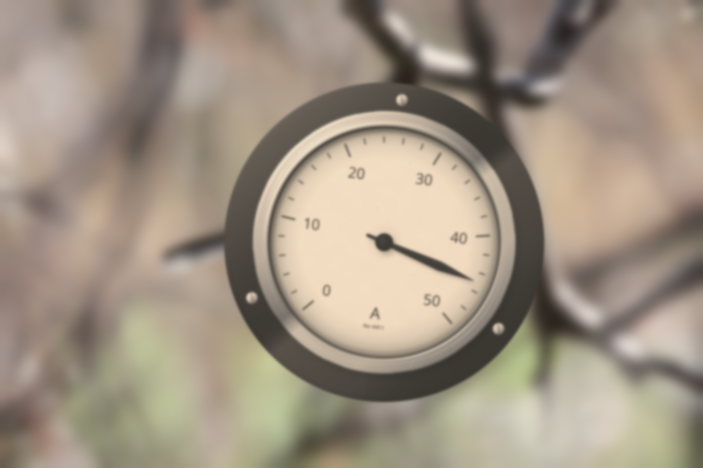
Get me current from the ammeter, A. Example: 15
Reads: 45
